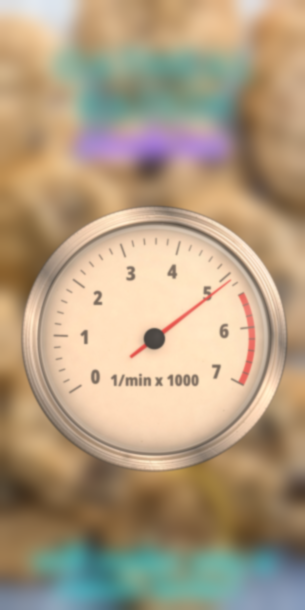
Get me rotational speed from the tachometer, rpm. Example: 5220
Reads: 5100
